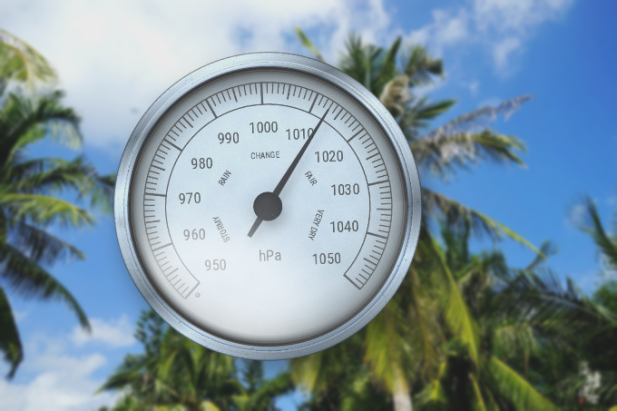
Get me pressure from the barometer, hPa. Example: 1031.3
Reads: 1013
